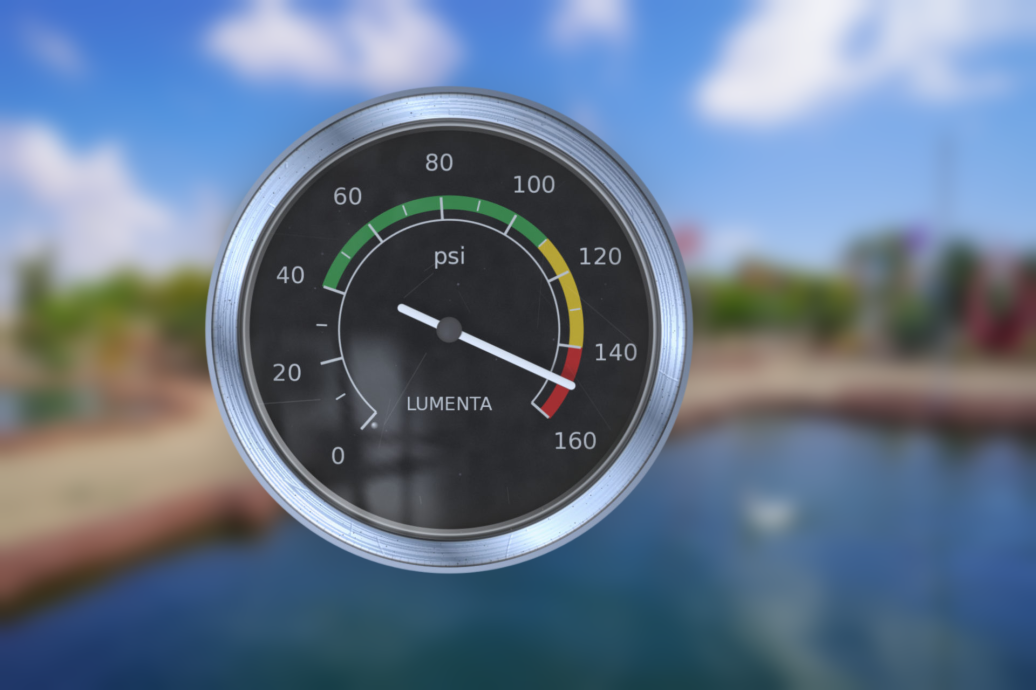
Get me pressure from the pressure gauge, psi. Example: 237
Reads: 150
